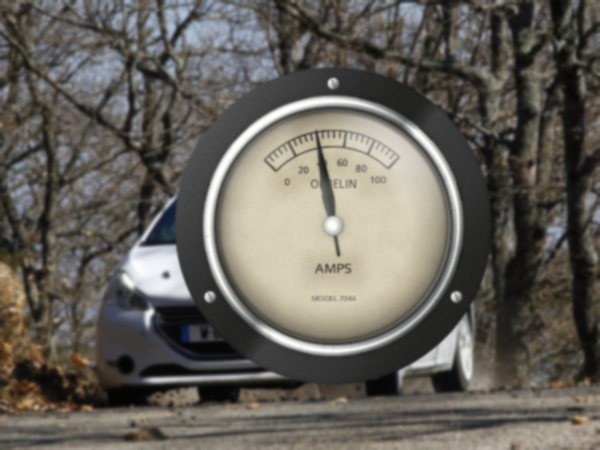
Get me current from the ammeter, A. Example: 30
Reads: 40
